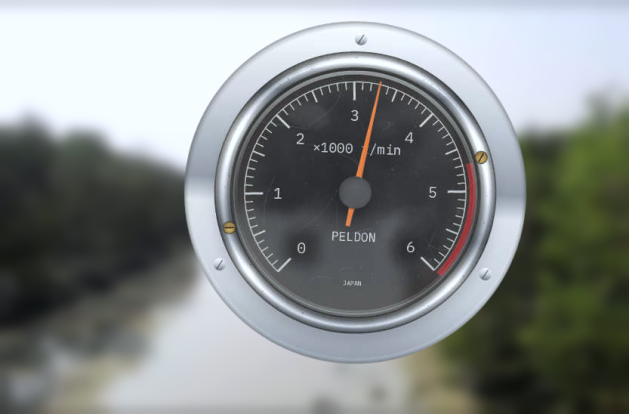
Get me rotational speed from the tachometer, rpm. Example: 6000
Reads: 3300
